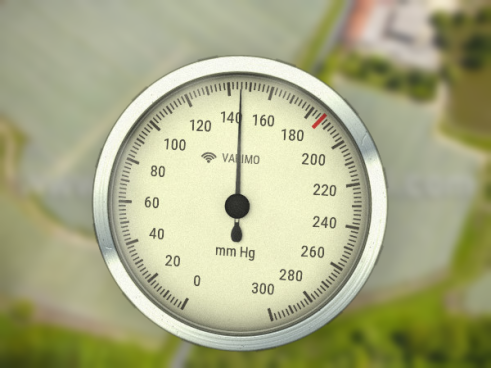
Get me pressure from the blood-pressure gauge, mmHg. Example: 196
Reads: 146
